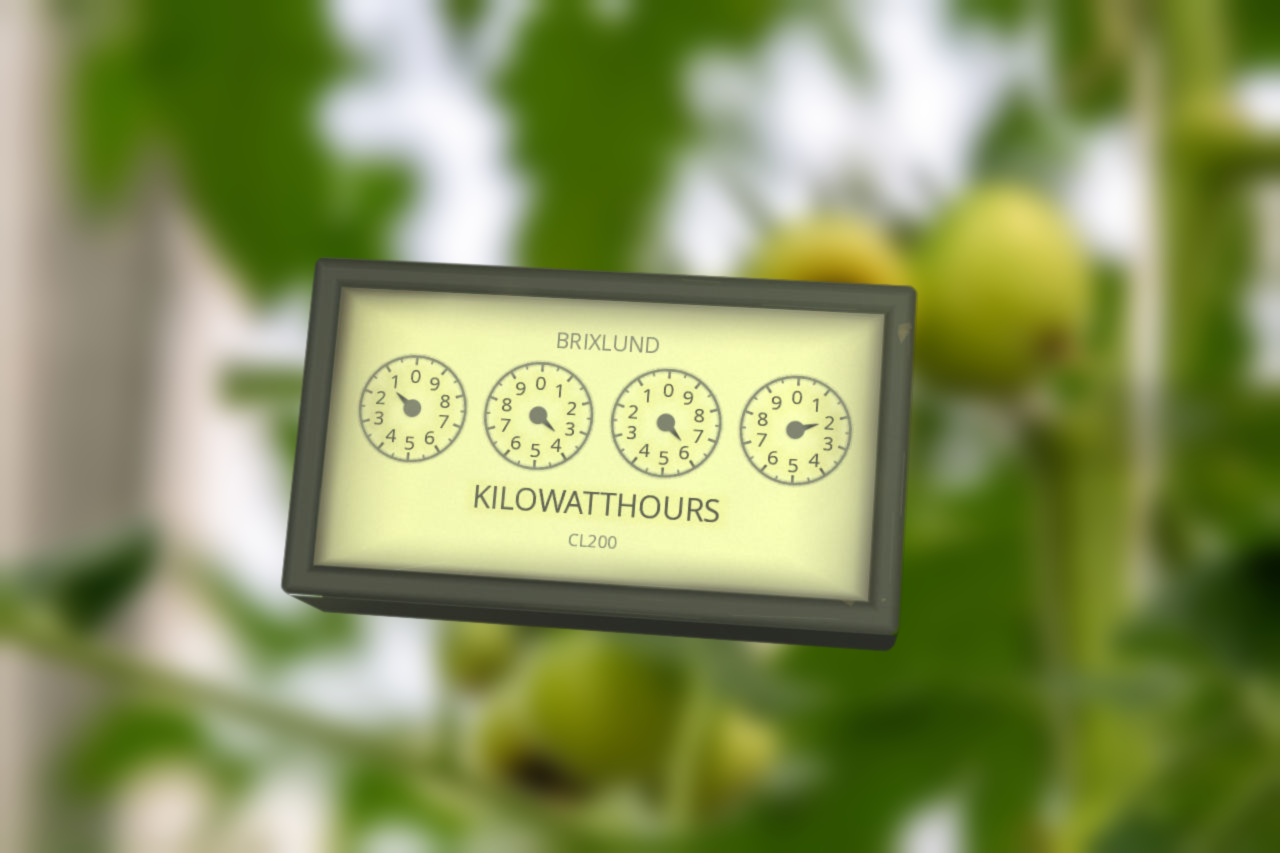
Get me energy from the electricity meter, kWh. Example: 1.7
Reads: 1362
